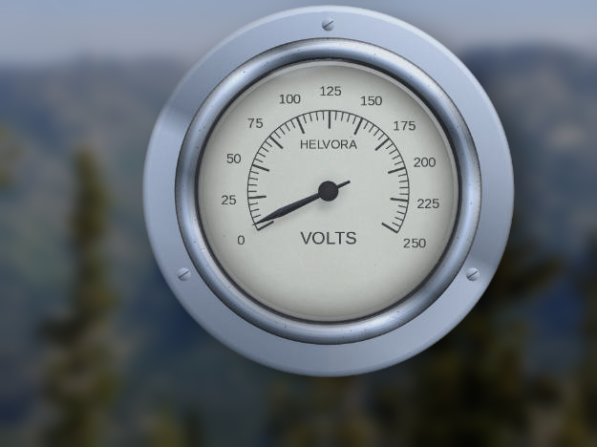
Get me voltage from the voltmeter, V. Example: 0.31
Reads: 5
